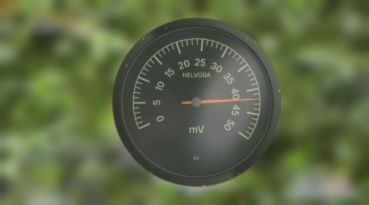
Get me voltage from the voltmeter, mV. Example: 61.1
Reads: 42
